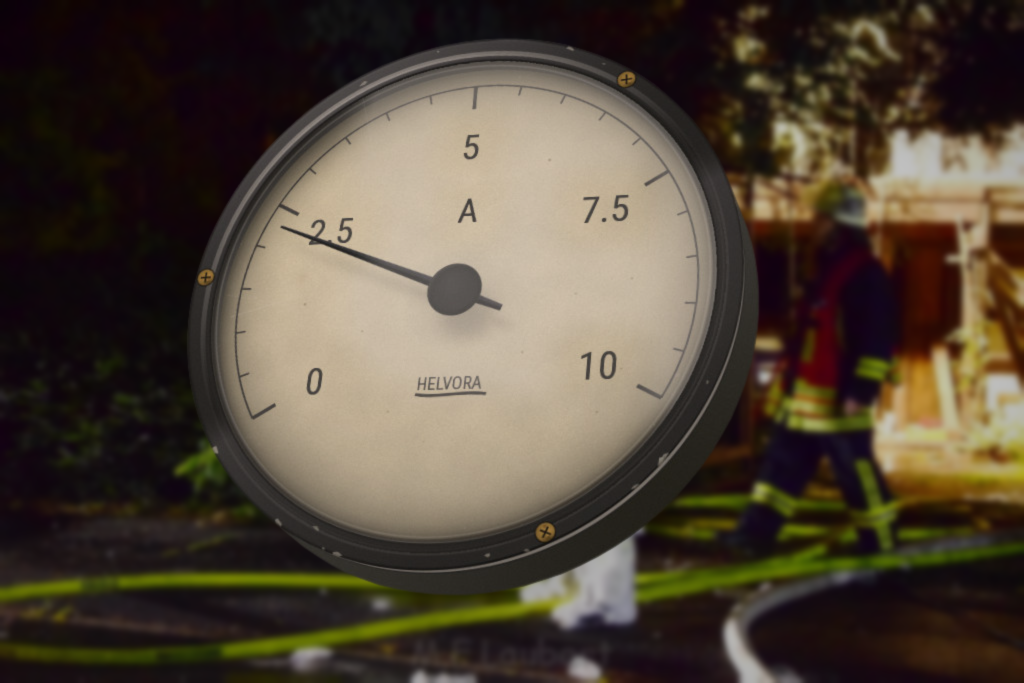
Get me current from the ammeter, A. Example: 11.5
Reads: 2.25
